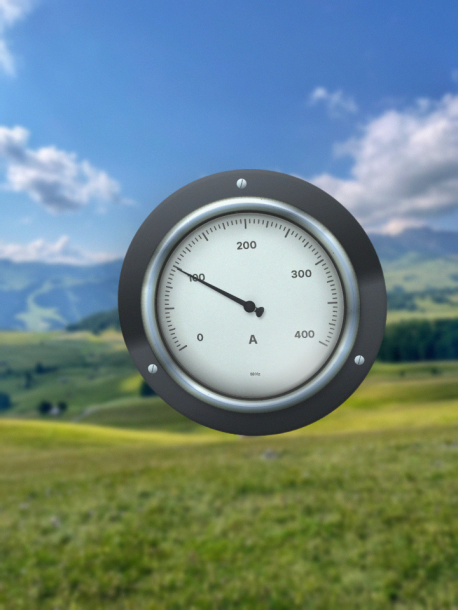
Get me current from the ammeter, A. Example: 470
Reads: 100
